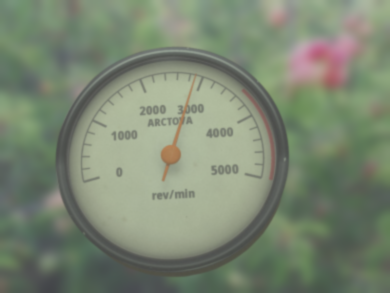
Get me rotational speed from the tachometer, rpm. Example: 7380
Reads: 2900
